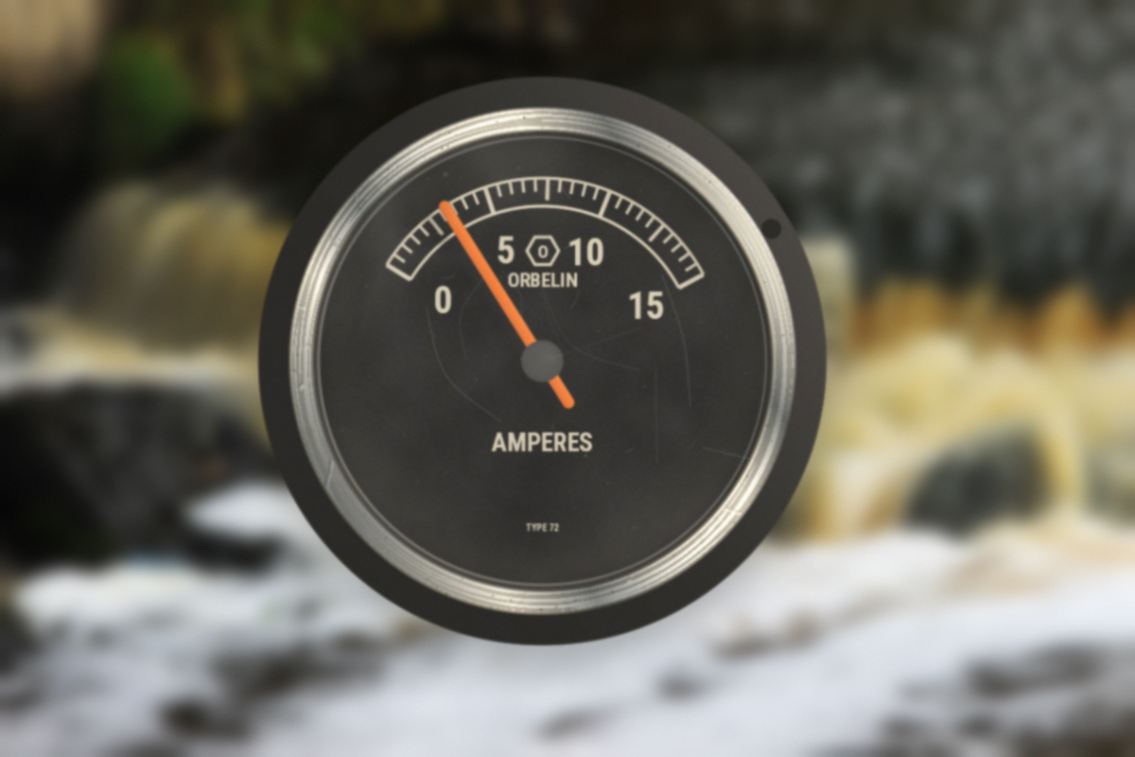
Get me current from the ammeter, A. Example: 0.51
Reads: 3.25
